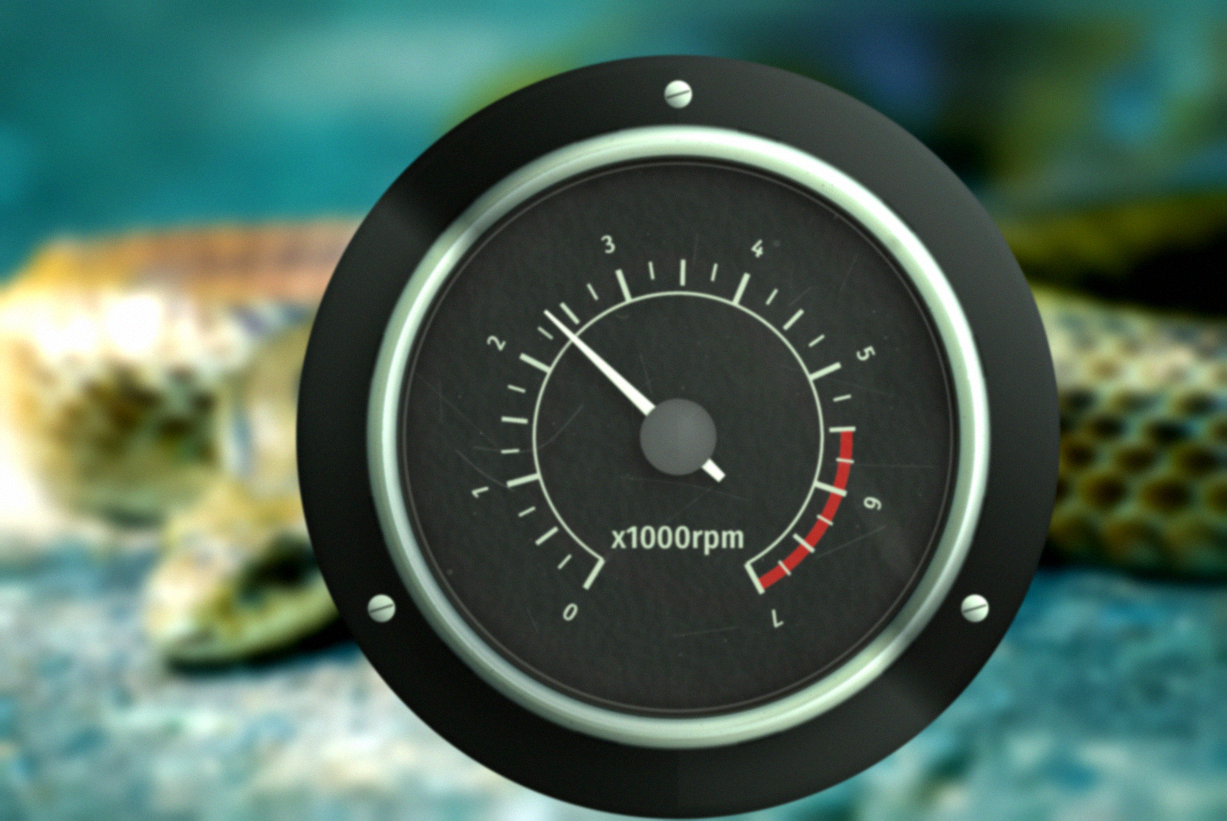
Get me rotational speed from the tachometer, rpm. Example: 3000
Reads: 2375
